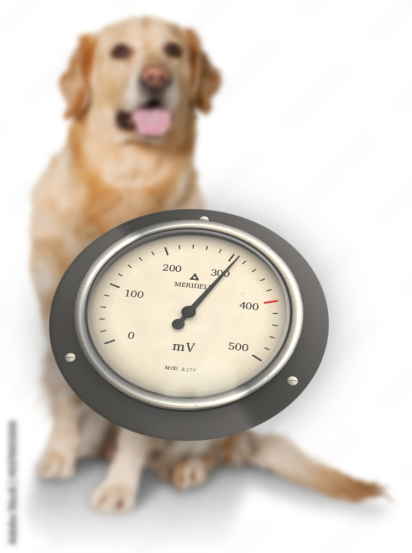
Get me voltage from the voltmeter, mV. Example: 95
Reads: 310
